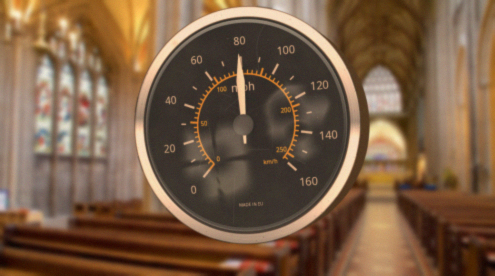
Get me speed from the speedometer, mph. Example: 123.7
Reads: 80
